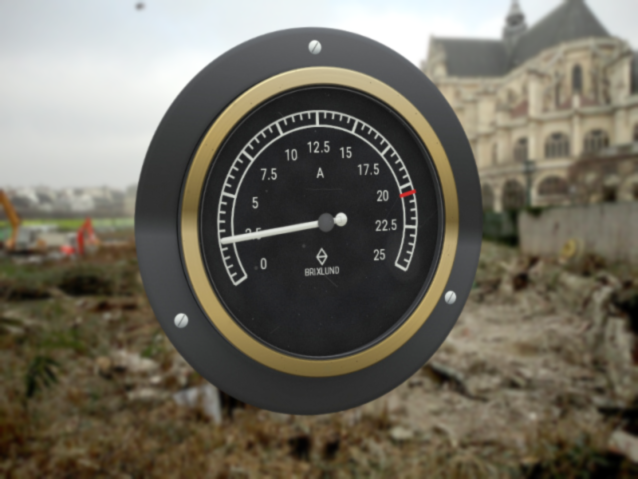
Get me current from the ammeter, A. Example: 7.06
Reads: 2.5
